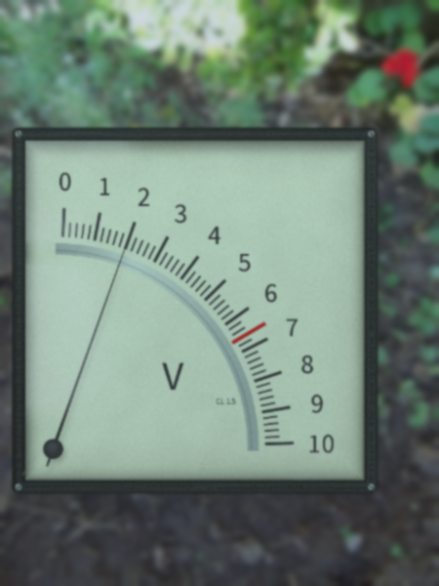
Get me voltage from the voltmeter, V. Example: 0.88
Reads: 2
